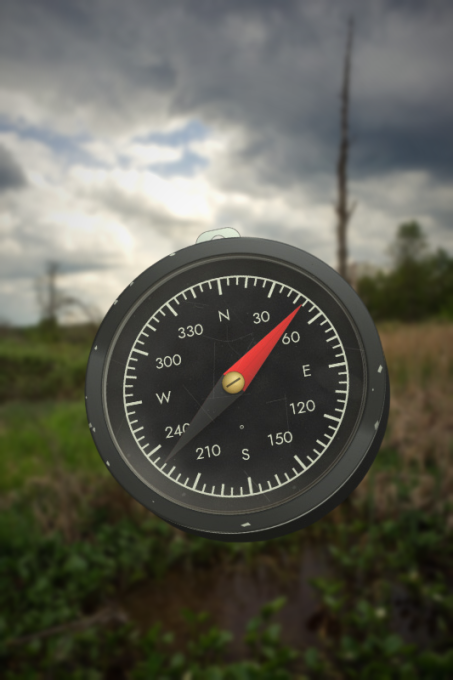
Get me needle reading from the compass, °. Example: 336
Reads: 50
